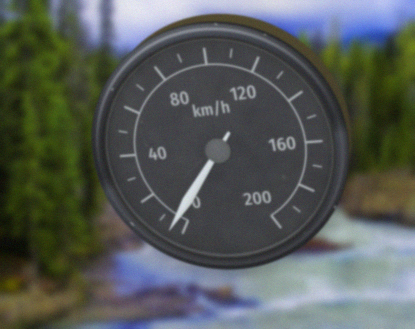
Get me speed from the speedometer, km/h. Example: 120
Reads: 5
